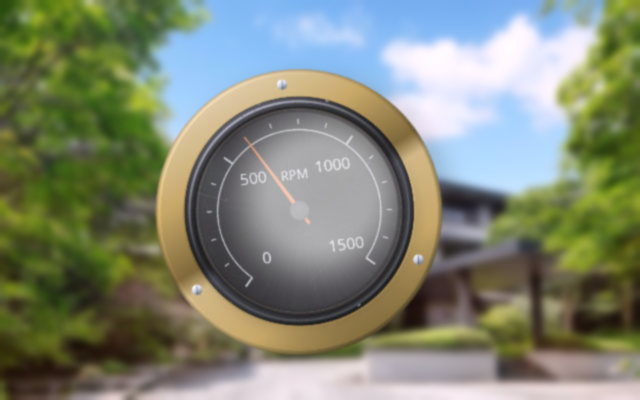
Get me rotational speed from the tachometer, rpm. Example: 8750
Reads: 600
